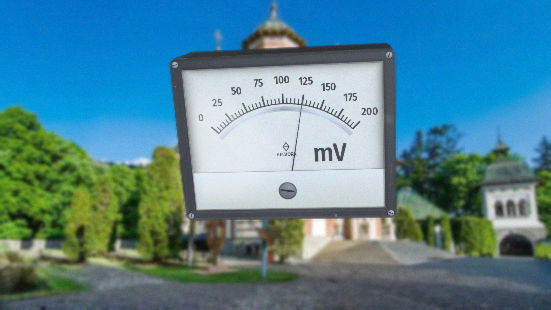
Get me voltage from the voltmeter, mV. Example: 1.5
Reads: 125
